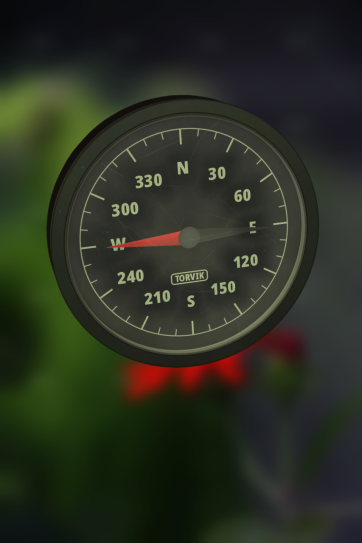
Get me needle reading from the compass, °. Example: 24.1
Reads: 270
